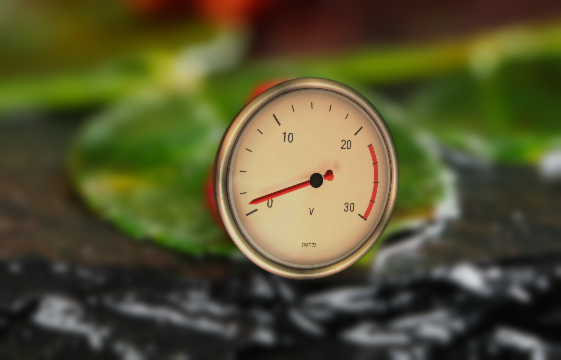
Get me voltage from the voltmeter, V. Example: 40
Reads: 1
